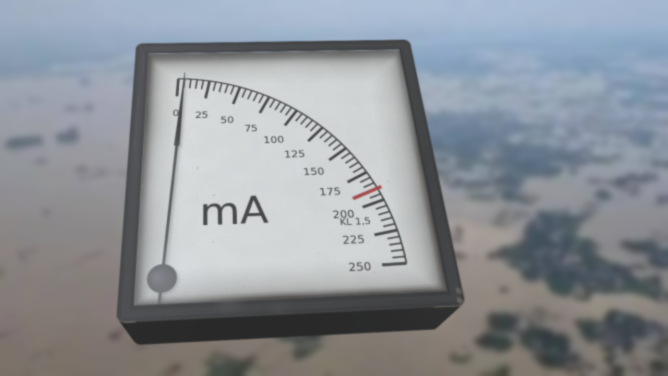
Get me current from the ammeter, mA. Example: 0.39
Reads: 5
